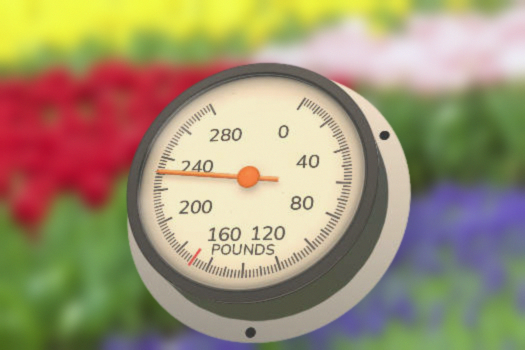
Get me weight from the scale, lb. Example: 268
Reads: 230
